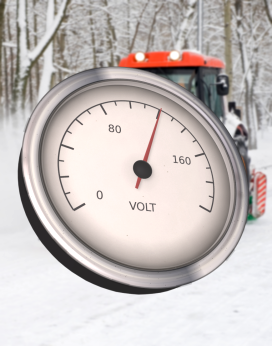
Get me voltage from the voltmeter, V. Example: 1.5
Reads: 120
